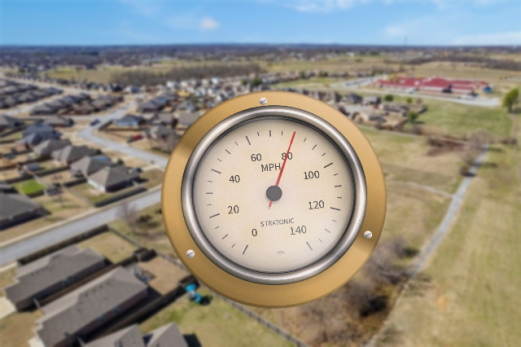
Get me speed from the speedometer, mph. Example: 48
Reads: 80
